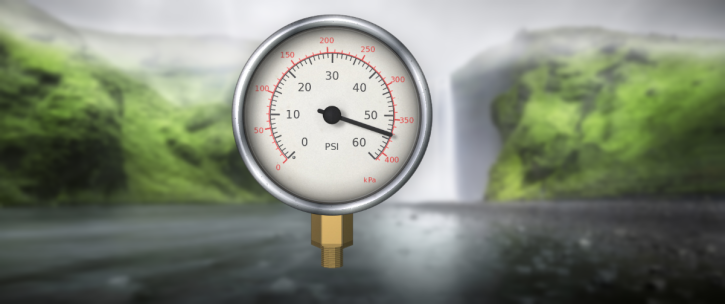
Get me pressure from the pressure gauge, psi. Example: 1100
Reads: 54
